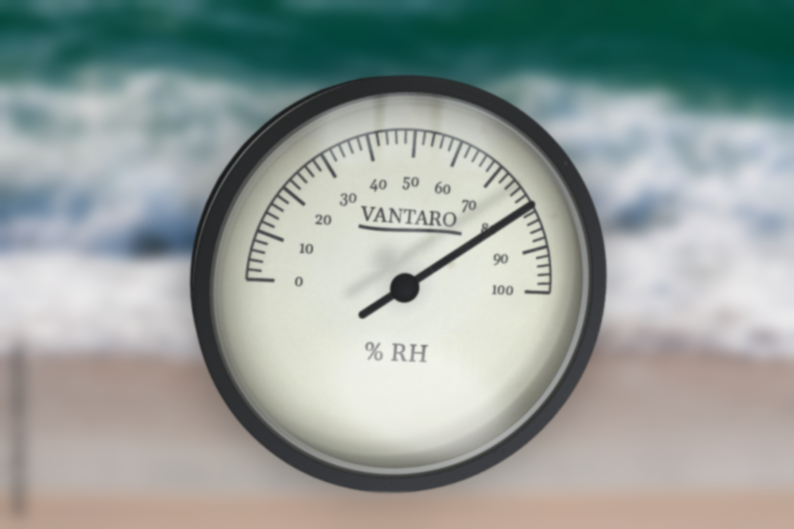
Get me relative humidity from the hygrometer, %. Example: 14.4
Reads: 80
